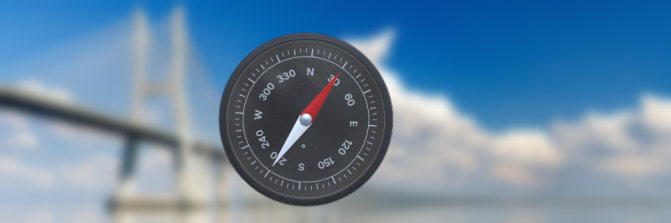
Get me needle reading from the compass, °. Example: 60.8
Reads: 30
